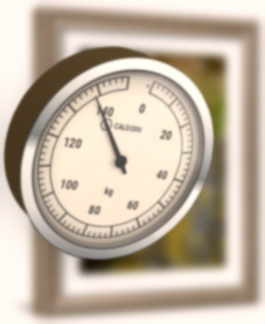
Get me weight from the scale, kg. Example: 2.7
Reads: 138
